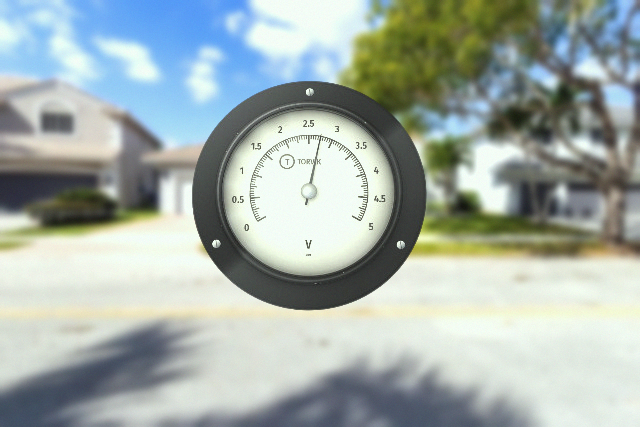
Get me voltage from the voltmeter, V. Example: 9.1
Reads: 2.75
